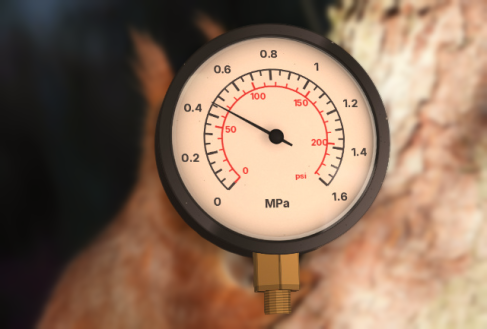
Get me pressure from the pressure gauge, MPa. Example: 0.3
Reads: 0.45
